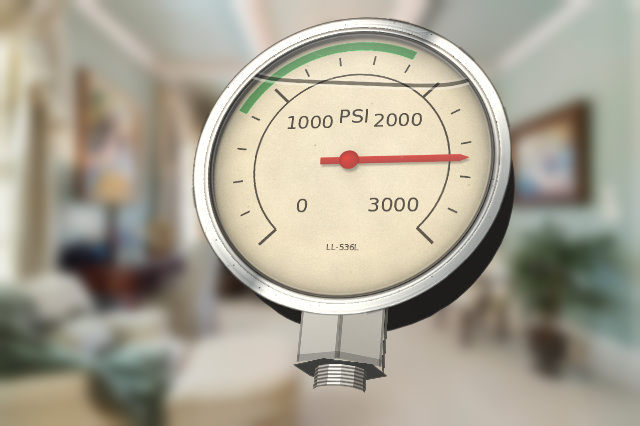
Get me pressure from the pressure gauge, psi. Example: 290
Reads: 2500
